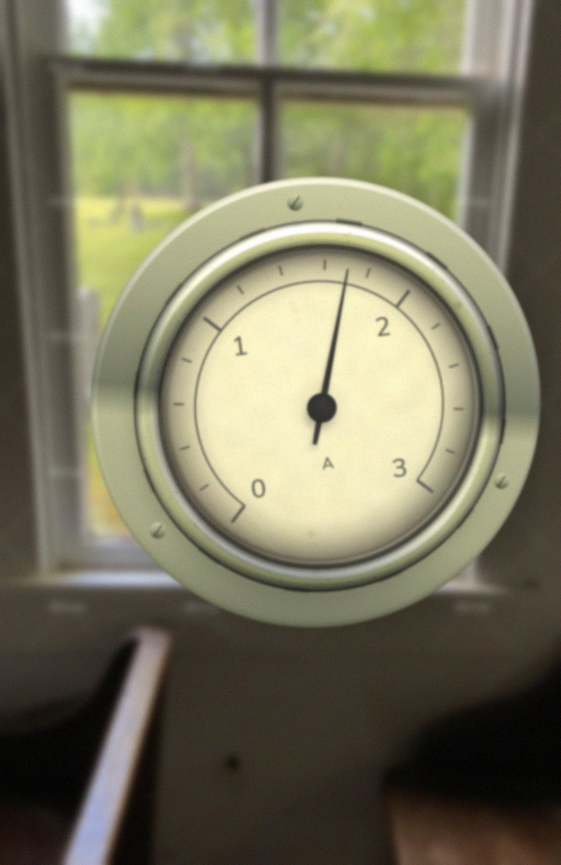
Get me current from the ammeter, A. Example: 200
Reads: 1.7
